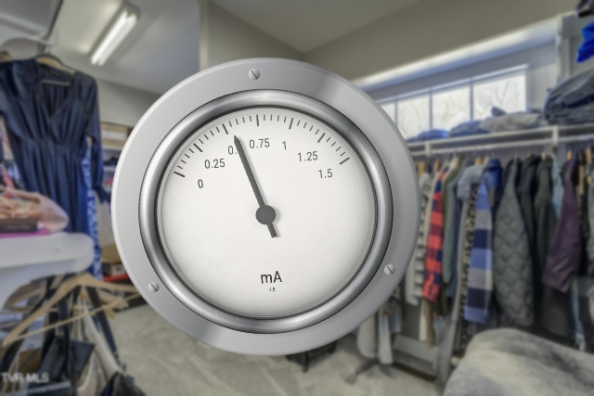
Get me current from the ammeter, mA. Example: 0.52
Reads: 0.55
